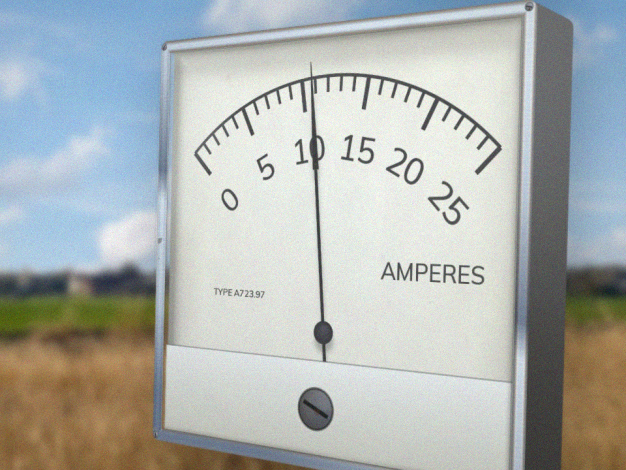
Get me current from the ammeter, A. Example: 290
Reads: 11
